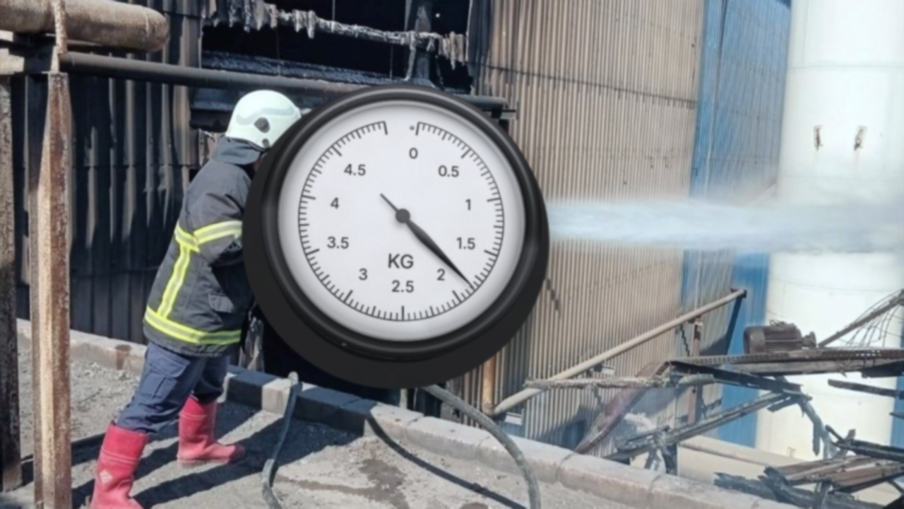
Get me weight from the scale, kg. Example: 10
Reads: 1.85
